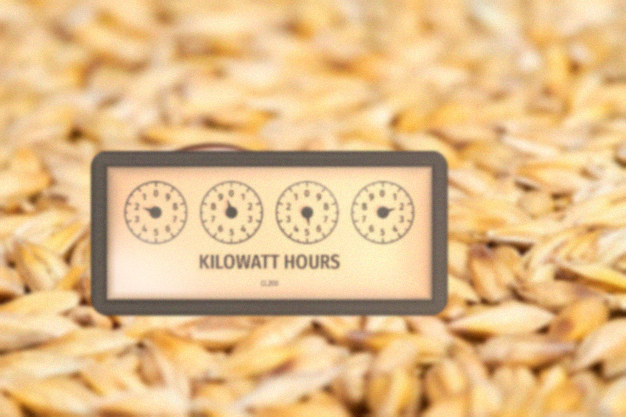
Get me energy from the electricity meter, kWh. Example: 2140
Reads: 1952
